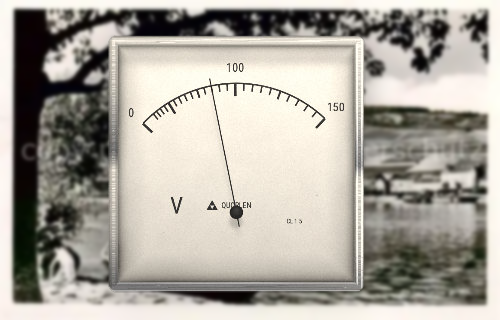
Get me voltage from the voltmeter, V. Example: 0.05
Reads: 85
